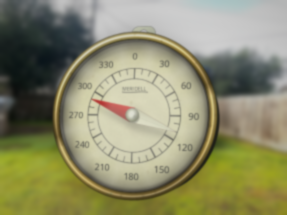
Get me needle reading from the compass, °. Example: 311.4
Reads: 290
